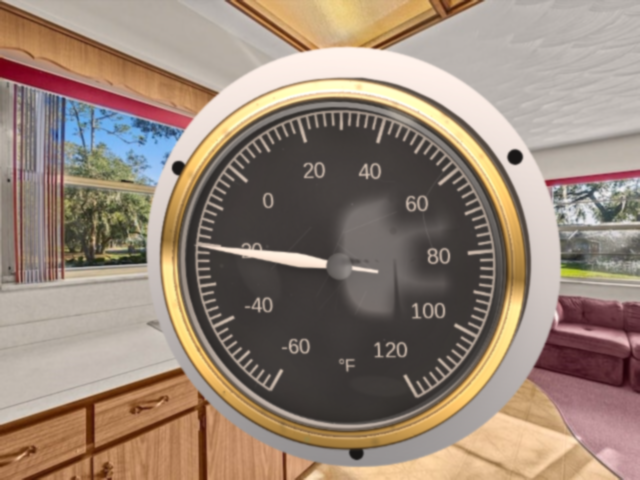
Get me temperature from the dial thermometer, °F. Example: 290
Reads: -20
